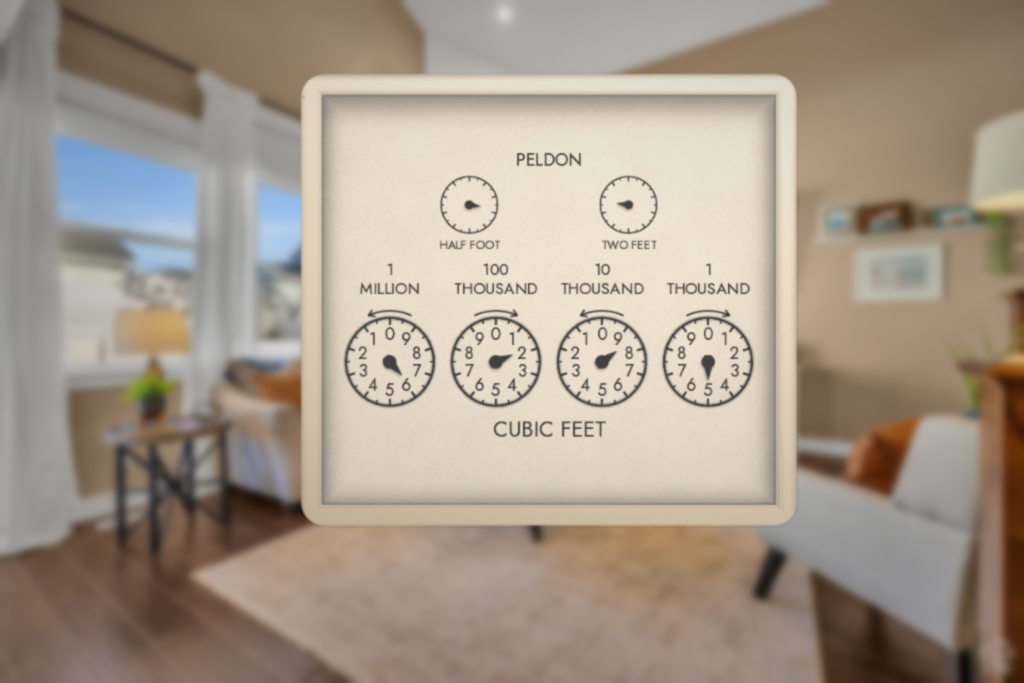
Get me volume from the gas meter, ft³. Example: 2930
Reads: 618500
